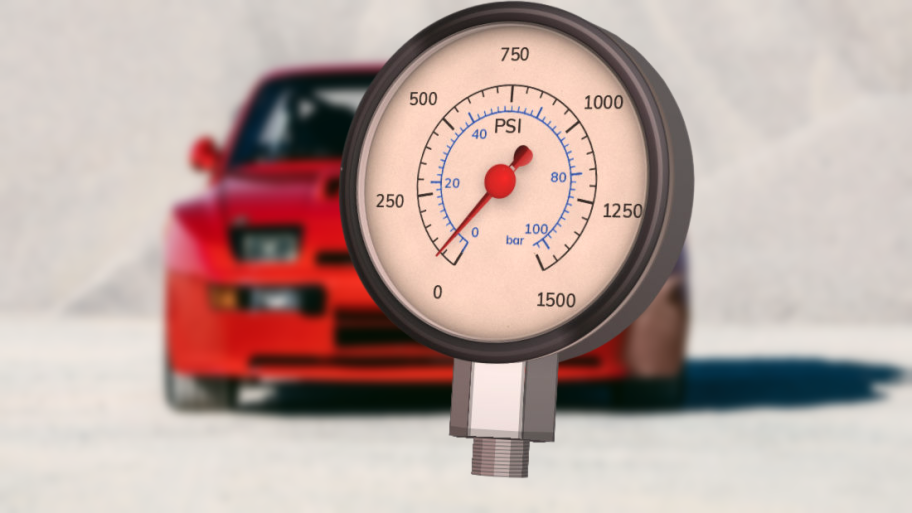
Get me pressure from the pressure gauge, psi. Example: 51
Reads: 50
